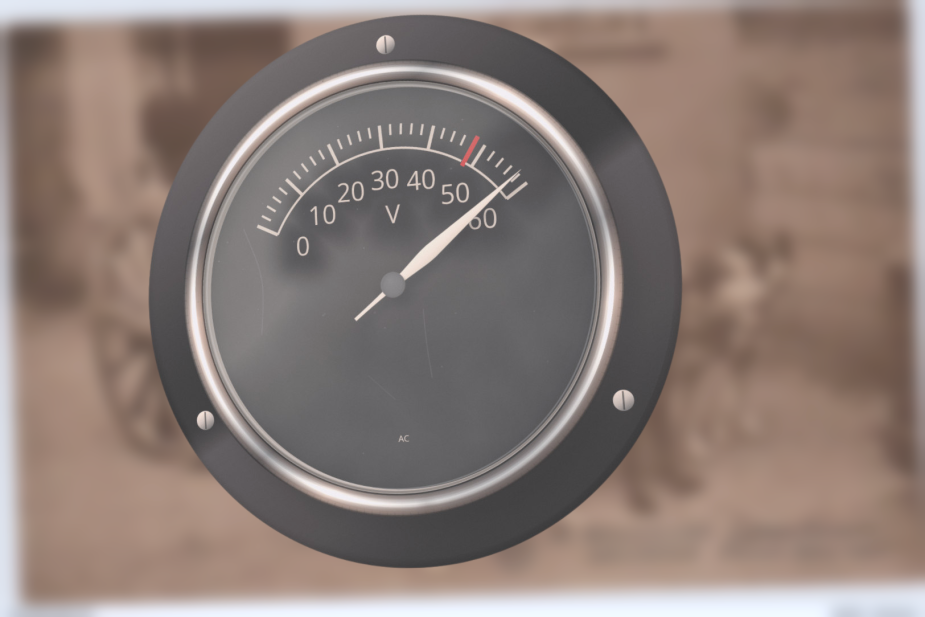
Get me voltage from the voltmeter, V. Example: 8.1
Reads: 58
